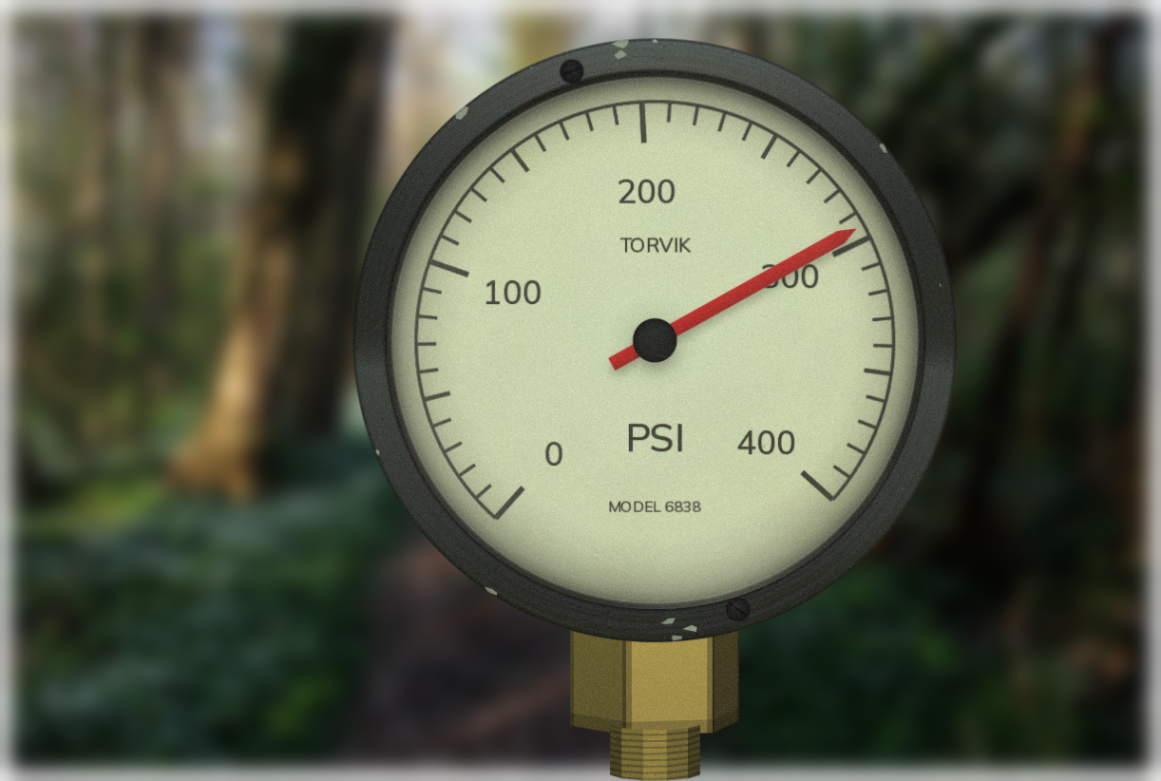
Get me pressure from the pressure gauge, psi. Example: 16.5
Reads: 295
